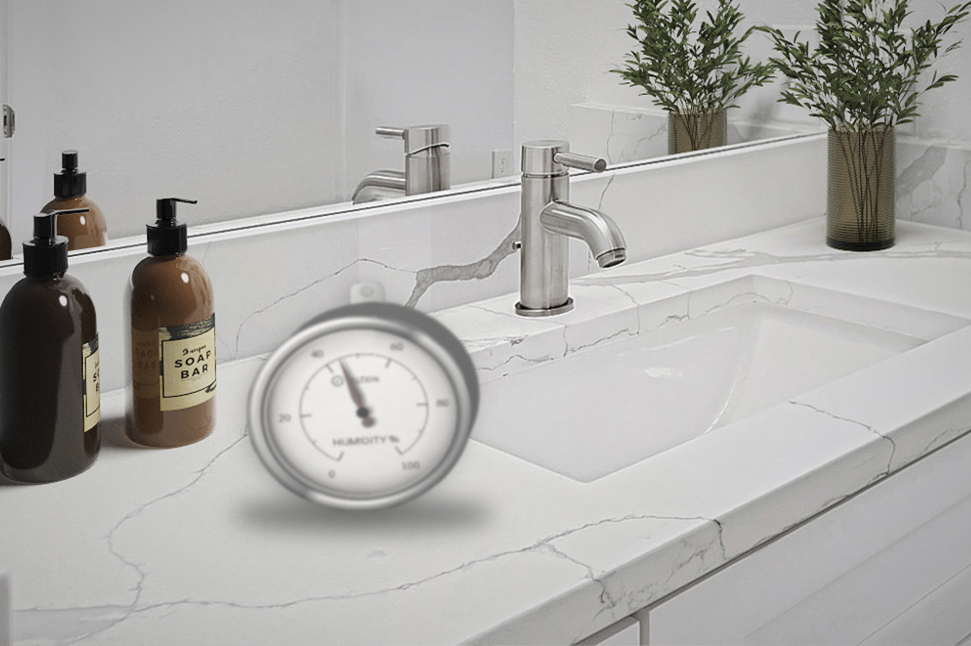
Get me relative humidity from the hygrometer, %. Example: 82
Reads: 45
